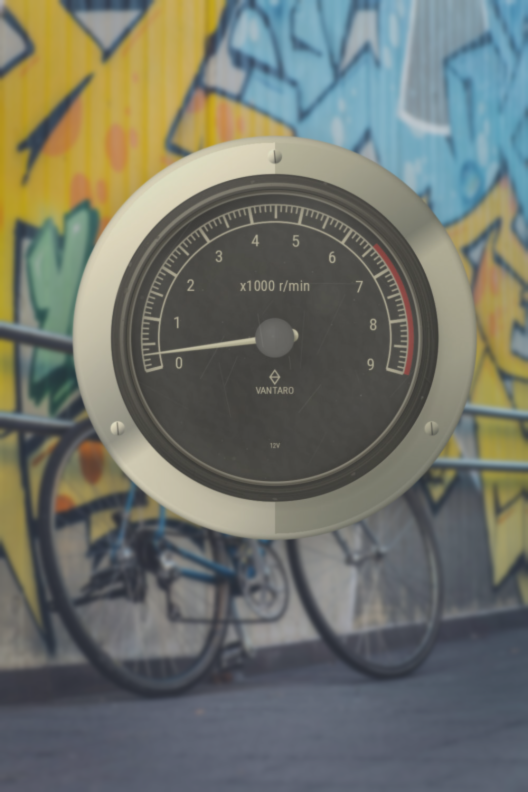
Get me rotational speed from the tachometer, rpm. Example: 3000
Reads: 300
